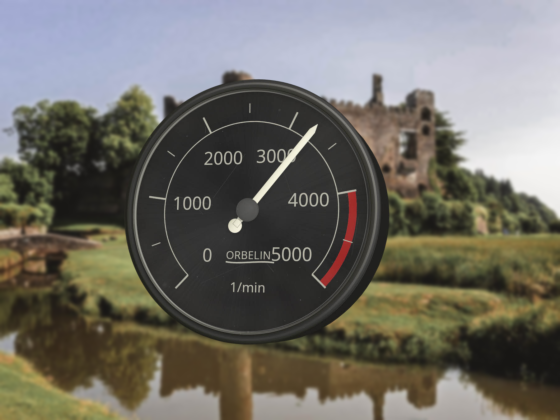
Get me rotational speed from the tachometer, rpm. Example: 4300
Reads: 3250
